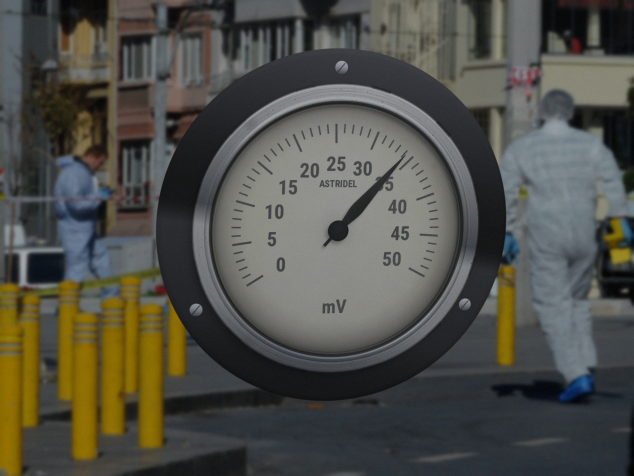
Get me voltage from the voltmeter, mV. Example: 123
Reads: 34
